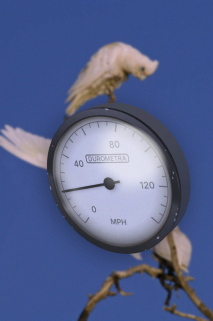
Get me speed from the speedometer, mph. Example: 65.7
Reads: 20
